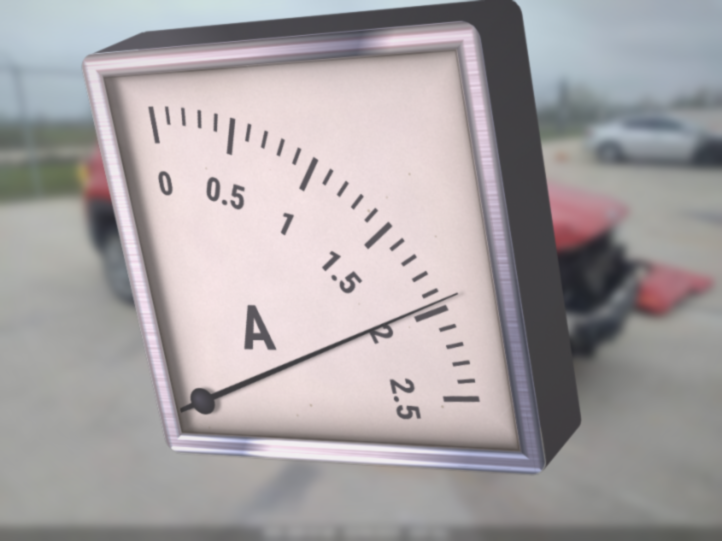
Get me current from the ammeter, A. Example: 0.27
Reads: 1.95
